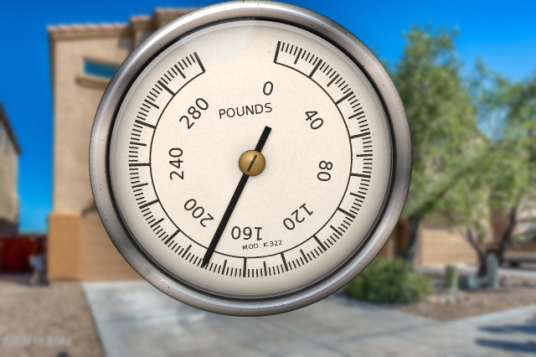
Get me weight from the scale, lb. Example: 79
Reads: 180
